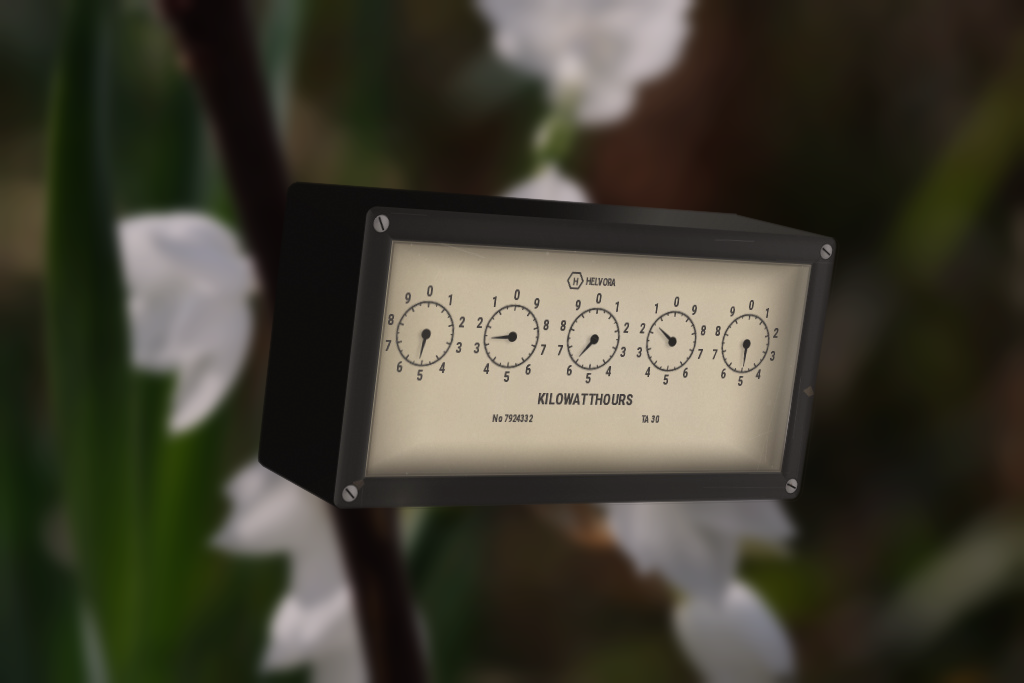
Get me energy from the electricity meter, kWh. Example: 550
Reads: 52615
